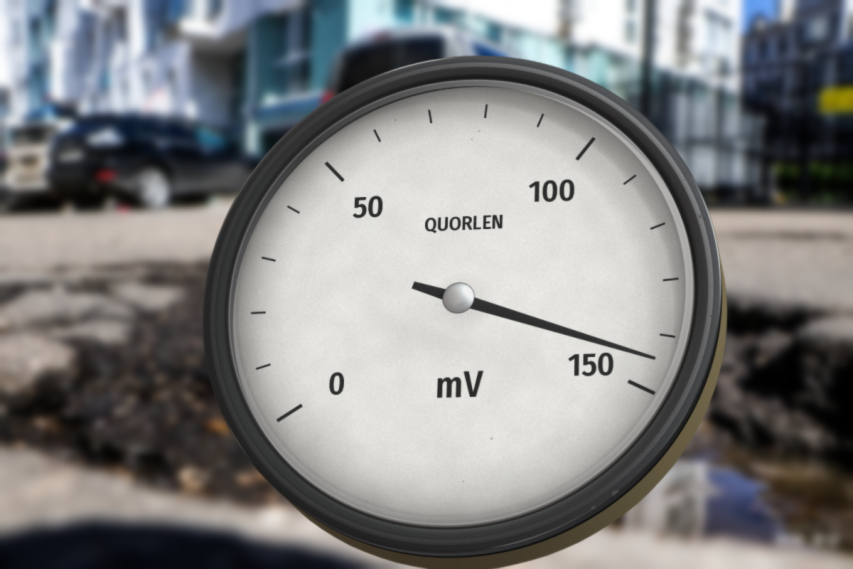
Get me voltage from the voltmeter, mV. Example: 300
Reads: 145
